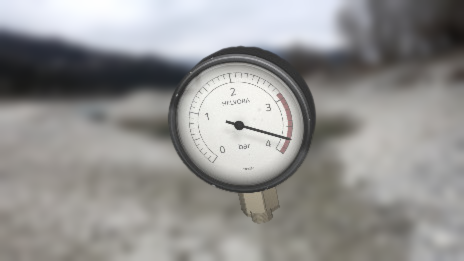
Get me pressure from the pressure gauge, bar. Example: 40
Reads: 3.7
